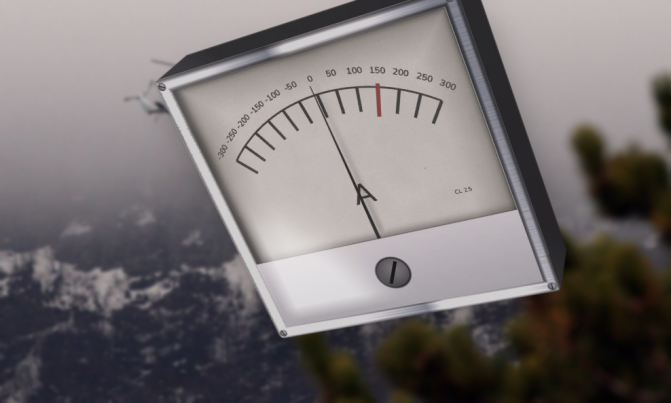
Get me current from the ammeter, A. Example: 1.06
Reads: 0
